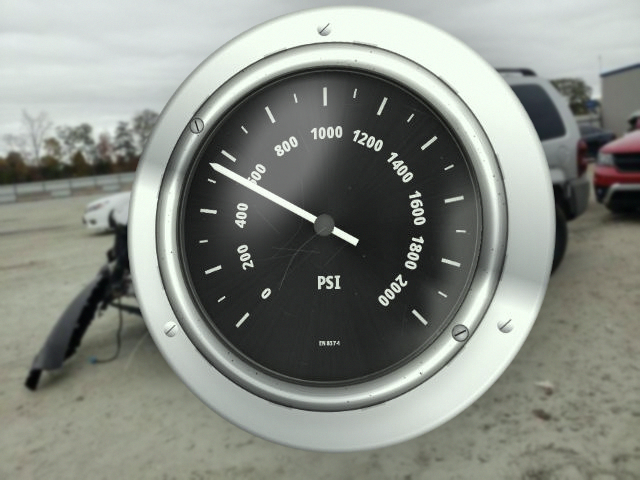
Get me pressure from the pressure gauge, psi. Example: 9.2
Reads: 550
